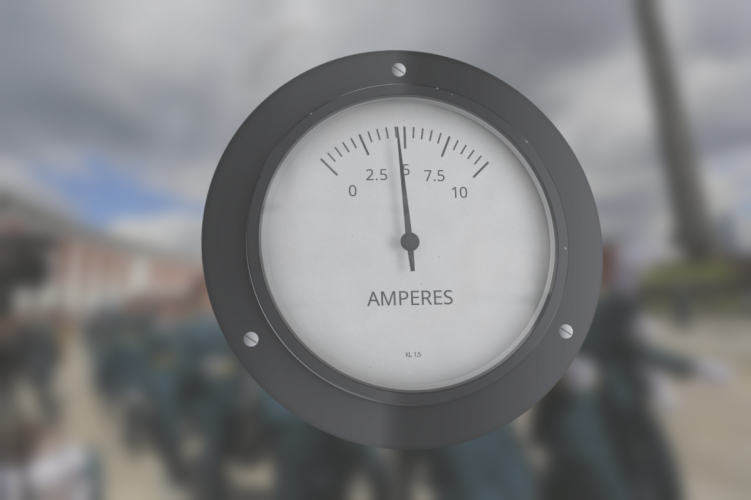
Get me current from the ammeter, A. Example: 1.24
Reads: 4.5
